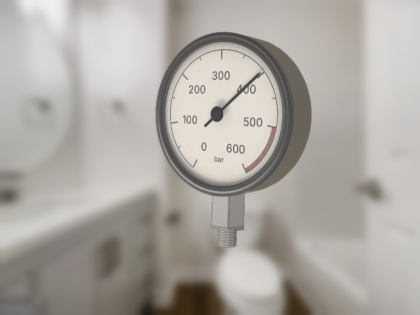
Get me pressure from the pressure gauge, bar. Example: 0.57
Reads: 400
